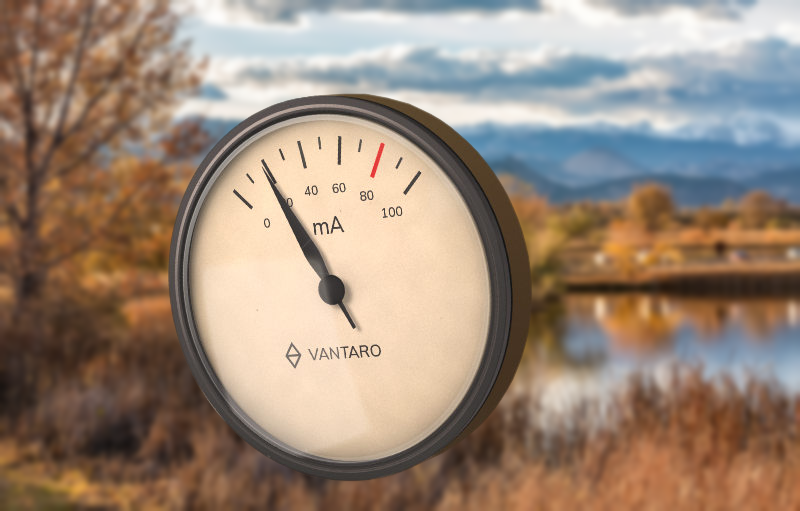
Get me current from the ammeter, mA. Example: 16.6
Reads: 20
